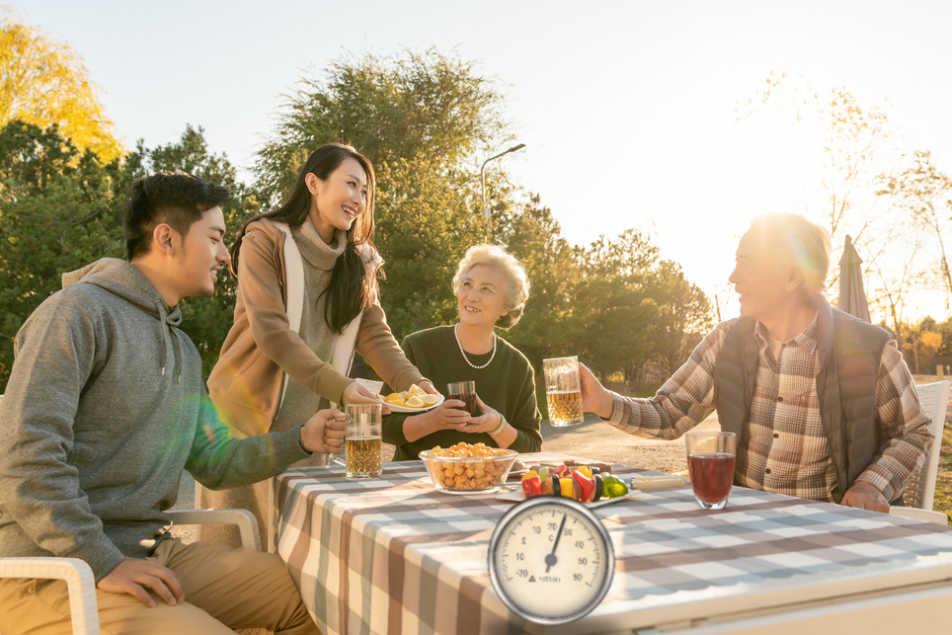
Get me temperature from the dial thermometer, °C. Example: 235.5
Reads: 25
